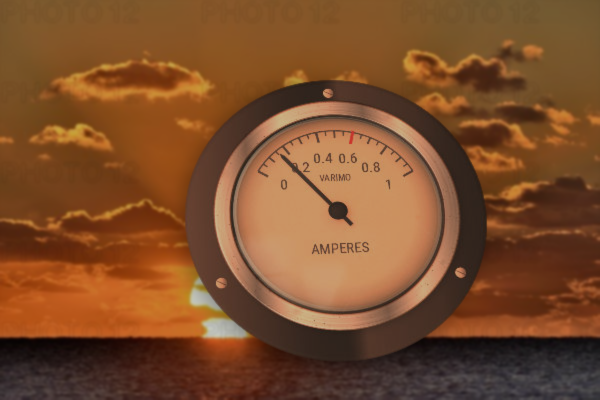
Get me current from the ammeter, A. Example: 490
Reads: 0.15
